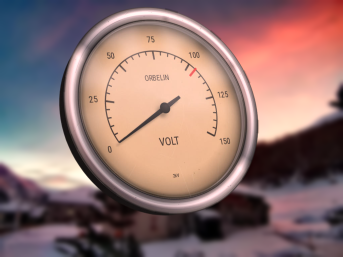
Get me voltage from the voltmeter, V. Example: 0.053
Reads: 0
